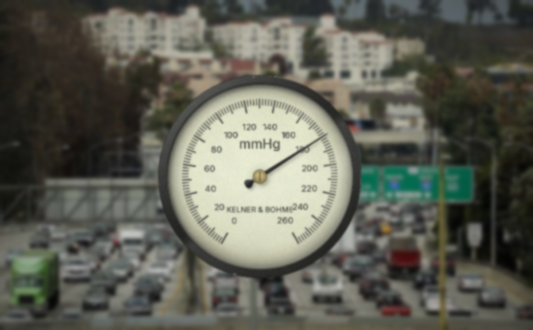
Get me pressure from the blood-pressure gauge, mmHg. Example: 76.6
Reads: 180
